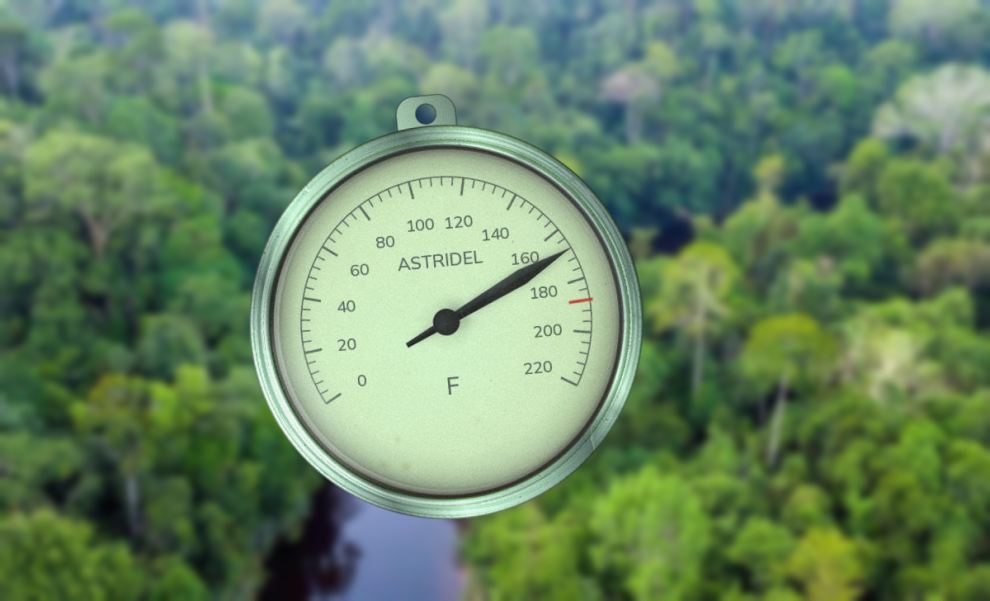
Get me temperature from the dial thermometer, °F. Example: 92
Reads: 168
